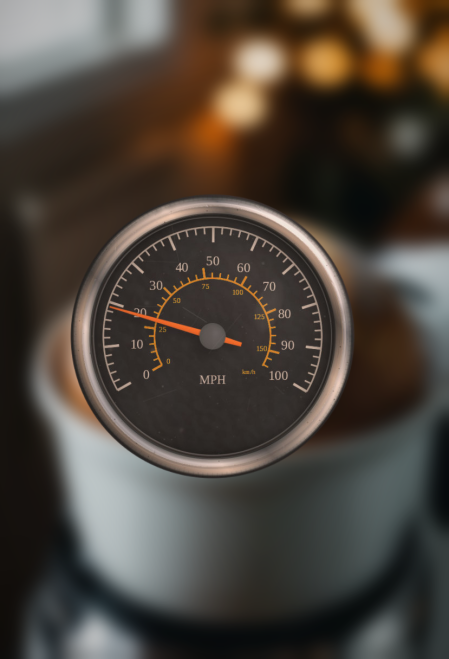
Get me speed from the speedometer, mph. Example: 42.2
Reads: 19
